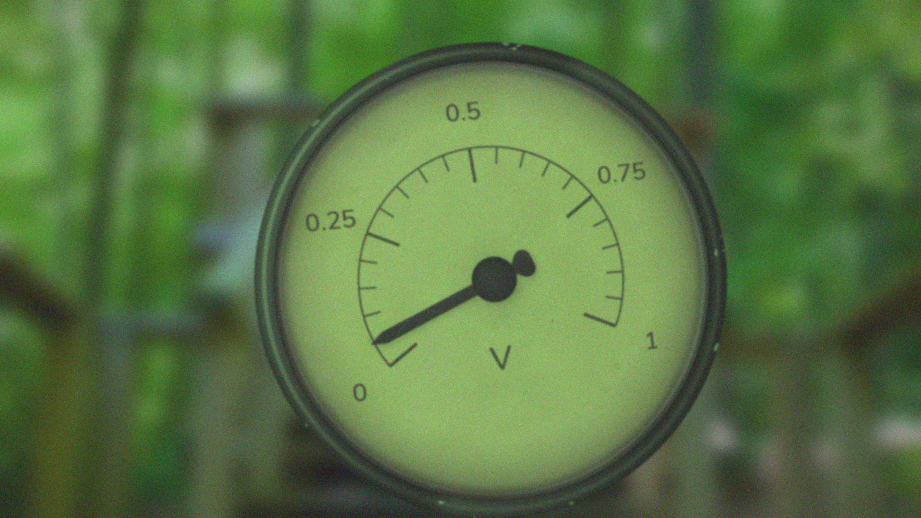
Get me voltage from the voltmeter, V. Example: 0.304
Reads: 0.05
